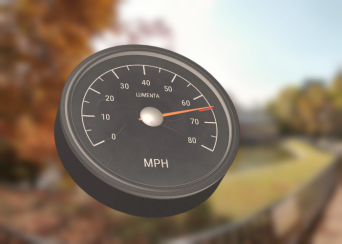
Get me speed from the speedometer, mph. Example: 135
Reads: 65
